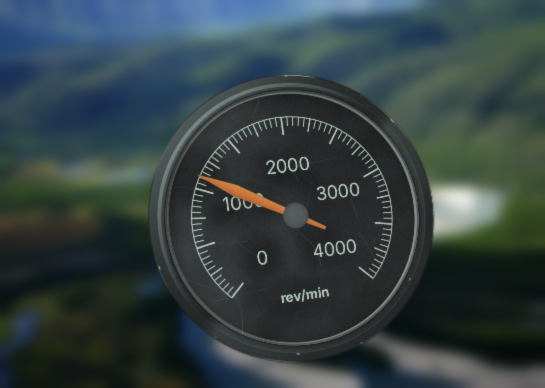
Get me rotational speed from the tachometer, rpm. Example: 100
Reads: 1100
